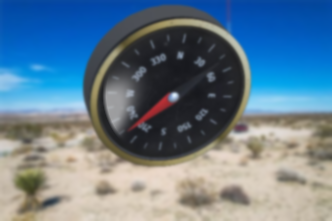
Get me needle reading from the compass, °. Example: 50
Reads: 225
